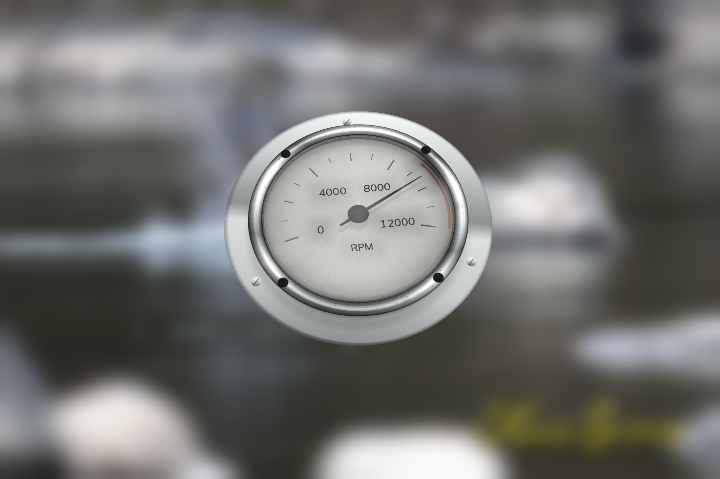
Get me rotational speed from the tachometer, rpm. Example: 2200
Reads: 9500
